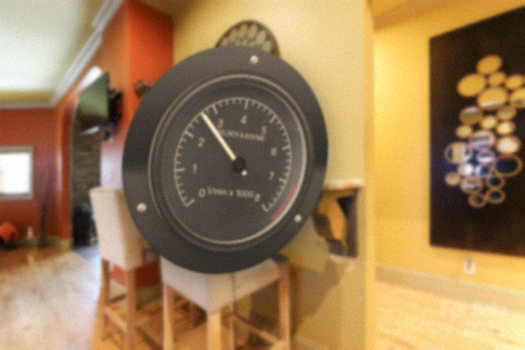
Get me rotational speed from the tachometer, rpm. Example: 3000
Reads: 2600
